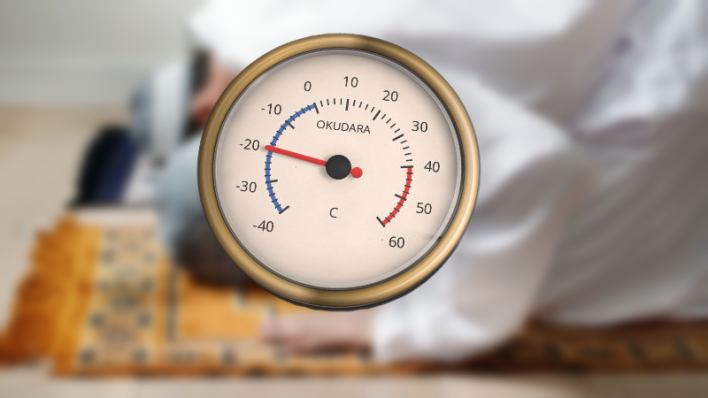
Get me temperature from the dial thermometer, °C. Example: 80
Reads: -20
